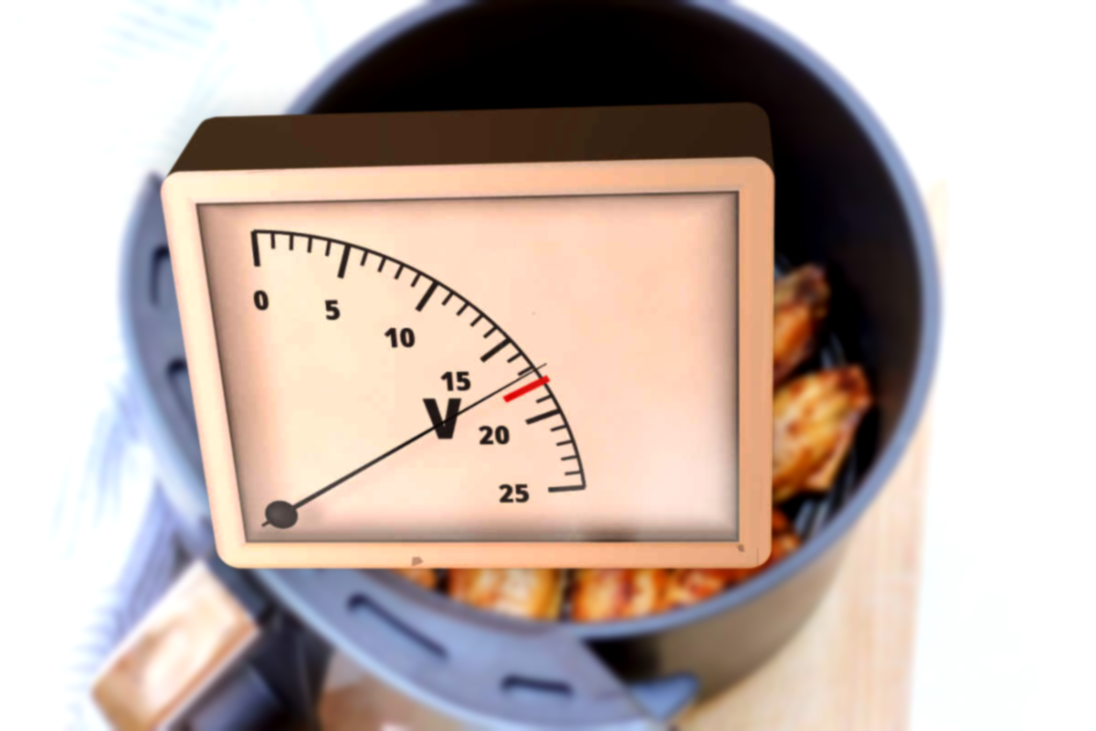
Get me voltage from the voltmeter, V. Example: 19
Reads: 17
